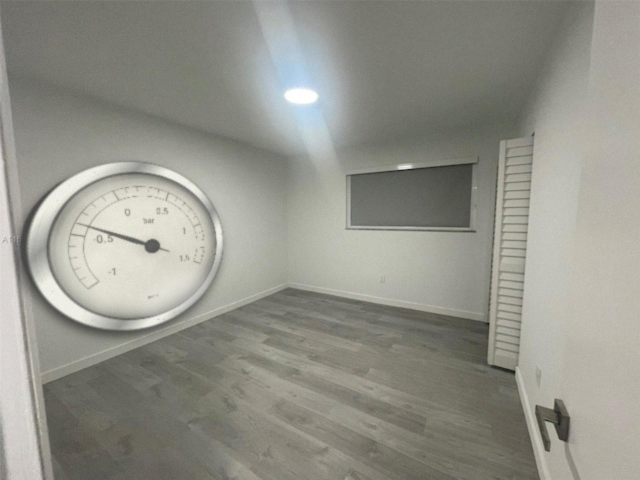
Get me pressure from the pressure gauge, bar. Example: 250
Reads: -0.4
